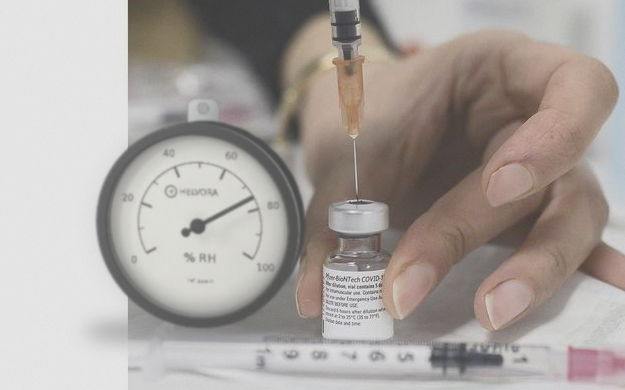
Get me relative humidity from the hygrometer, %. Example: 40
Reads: 75
